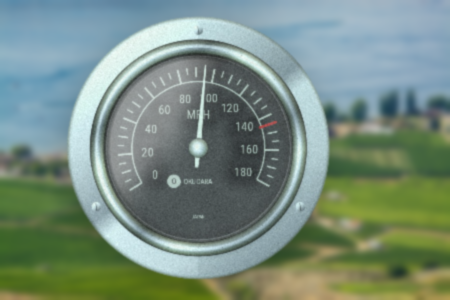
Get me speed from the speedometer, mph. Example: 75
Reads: 95
